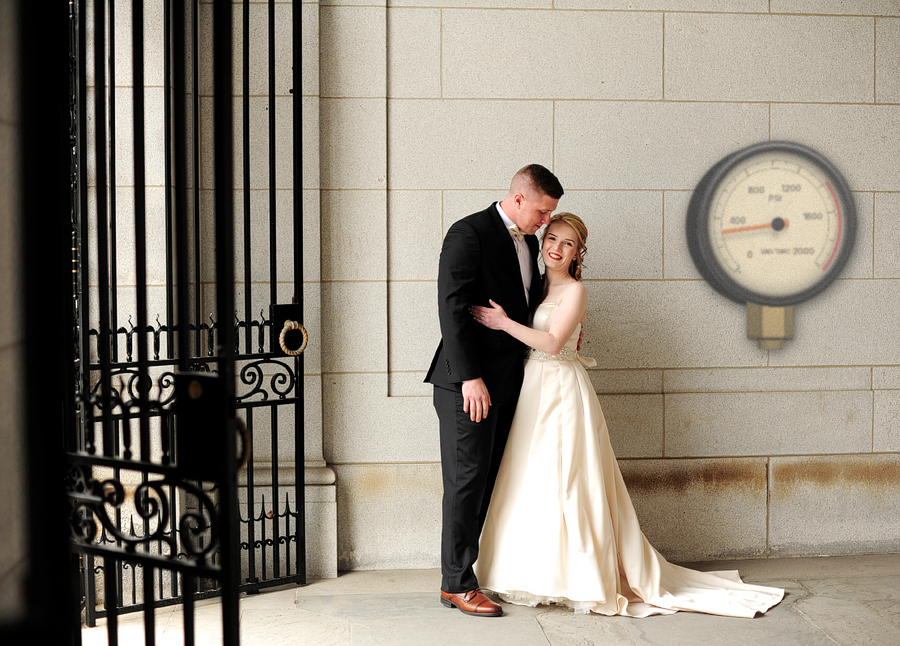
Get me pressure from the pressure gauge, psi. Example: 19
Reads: 300
